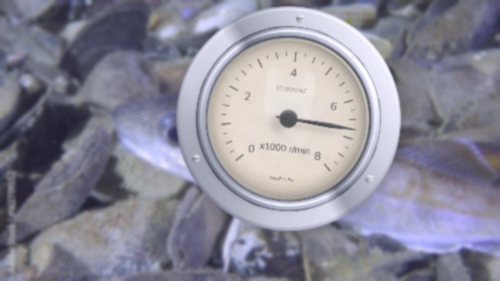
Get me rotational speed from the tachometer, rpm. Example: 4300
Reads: 6750
